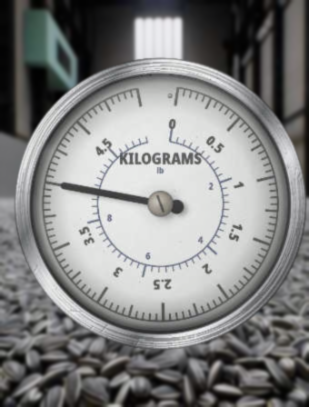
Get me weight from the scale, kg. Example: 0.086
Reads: 4
